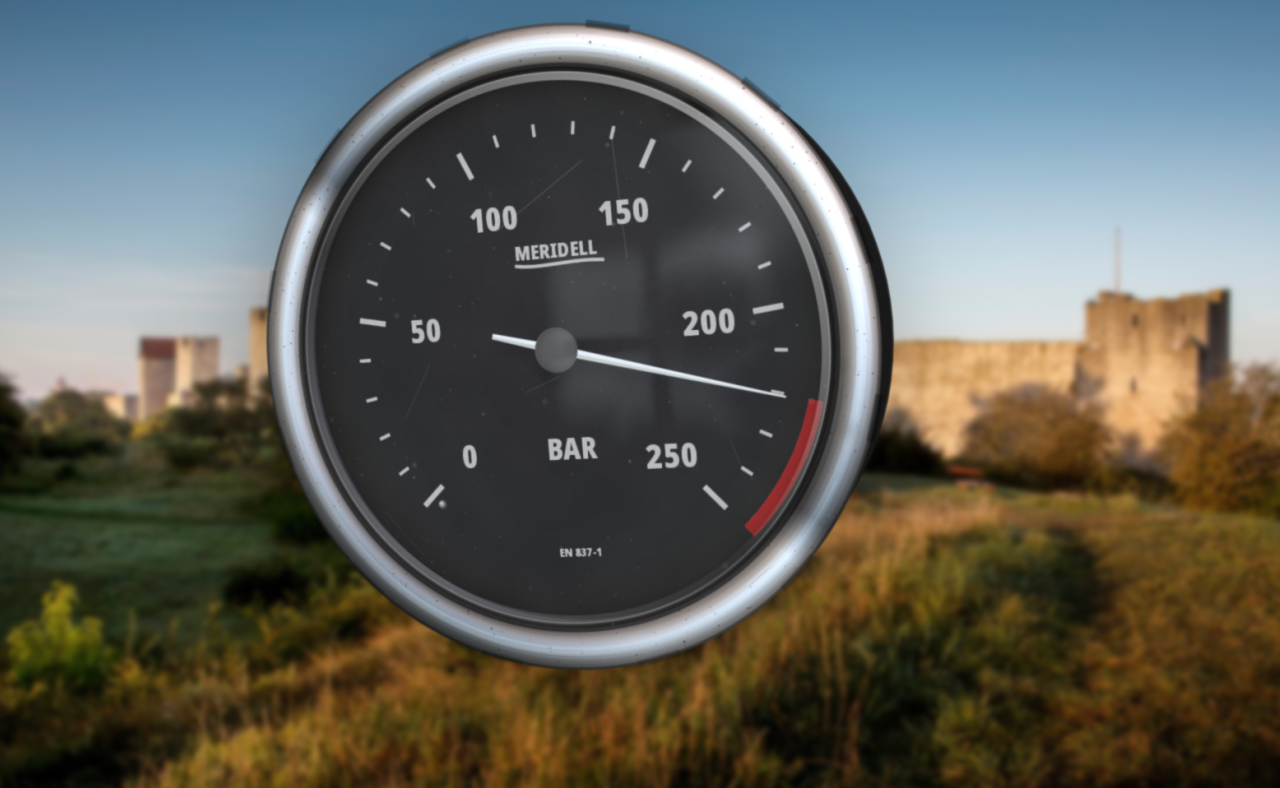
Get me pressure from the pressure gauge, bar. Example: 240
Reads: 220
